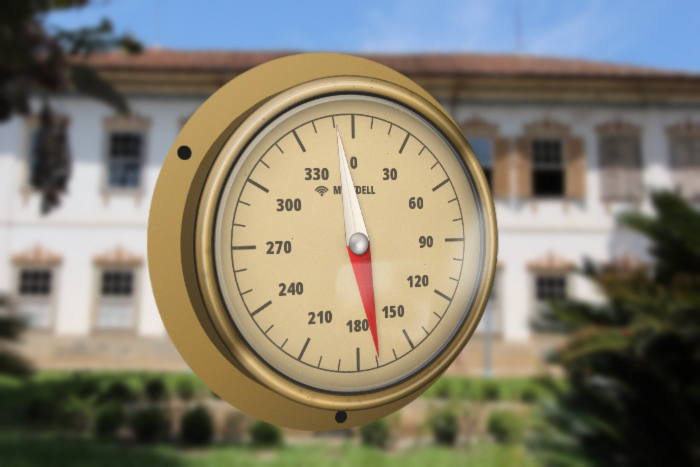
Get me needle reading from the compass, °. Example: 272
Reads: 170
